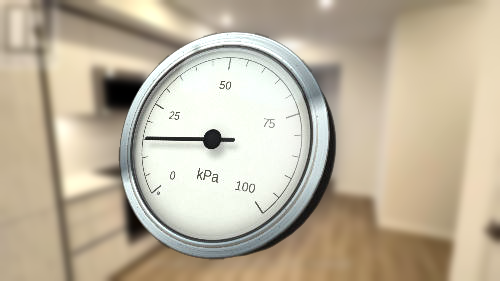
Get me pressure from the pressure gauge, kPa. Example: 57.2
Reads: 15
